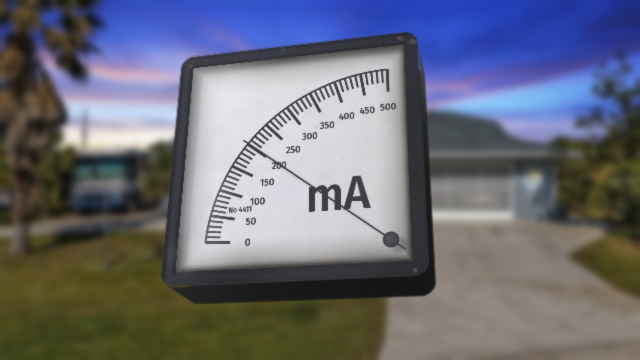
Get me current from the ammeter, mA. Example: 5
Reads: 200
